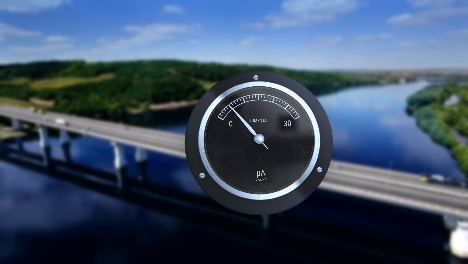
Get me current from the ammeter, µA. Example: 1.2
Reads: 5
